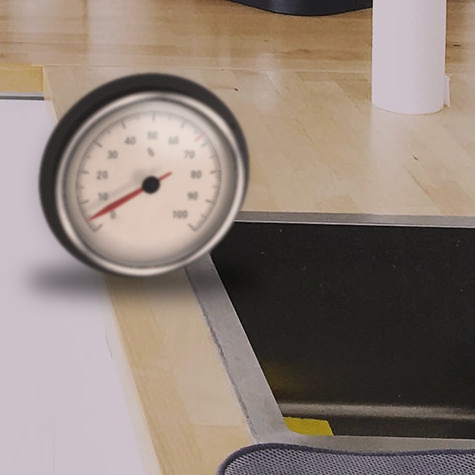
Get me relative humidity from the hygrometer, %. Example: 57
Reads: 5
